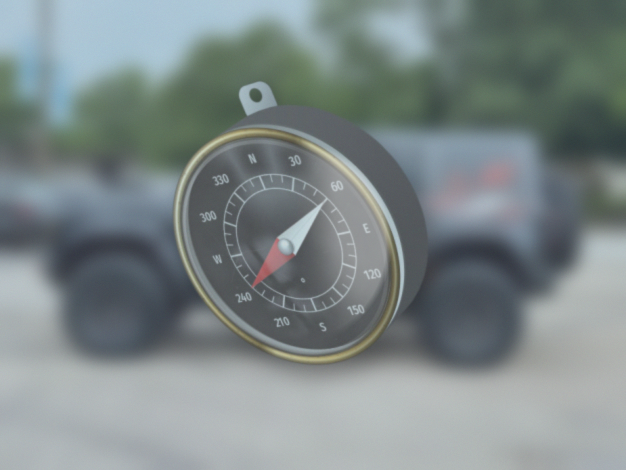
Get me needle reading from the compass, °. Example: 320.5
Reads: 240
